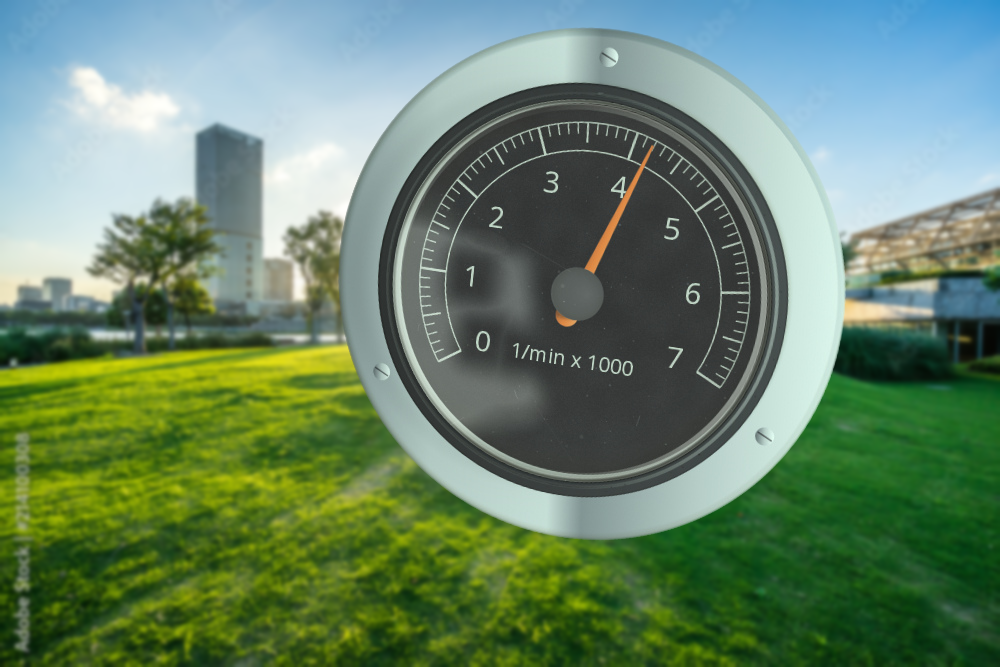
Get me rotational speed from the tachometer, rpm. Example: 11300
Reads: 4200
